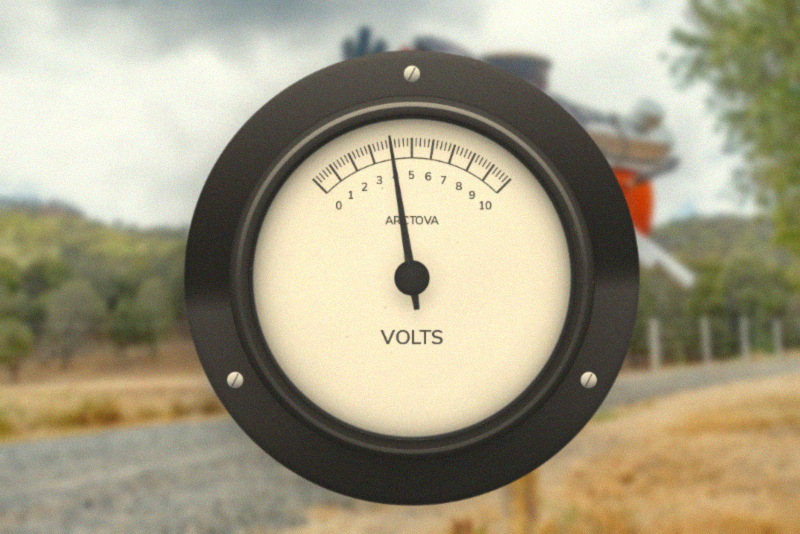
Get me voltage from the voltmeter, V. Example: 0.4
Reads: 4
